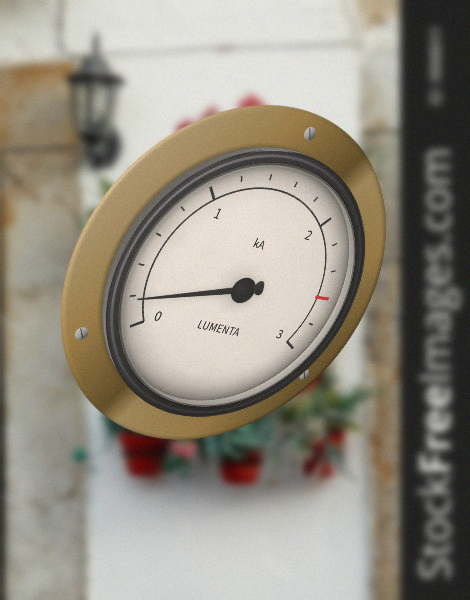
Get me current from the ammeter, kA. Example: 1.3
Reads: 0.2
